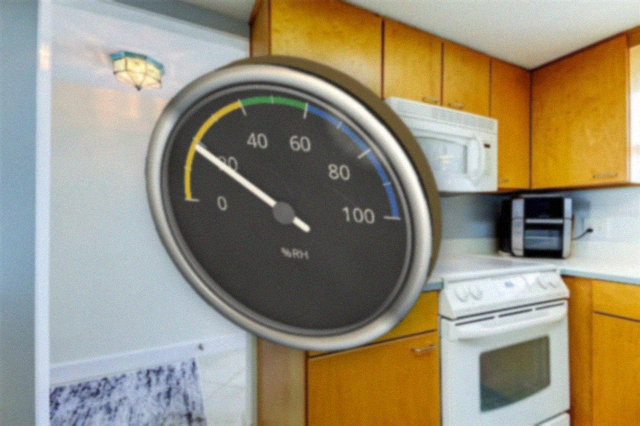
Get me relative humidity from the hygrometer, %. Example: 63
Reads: 20
